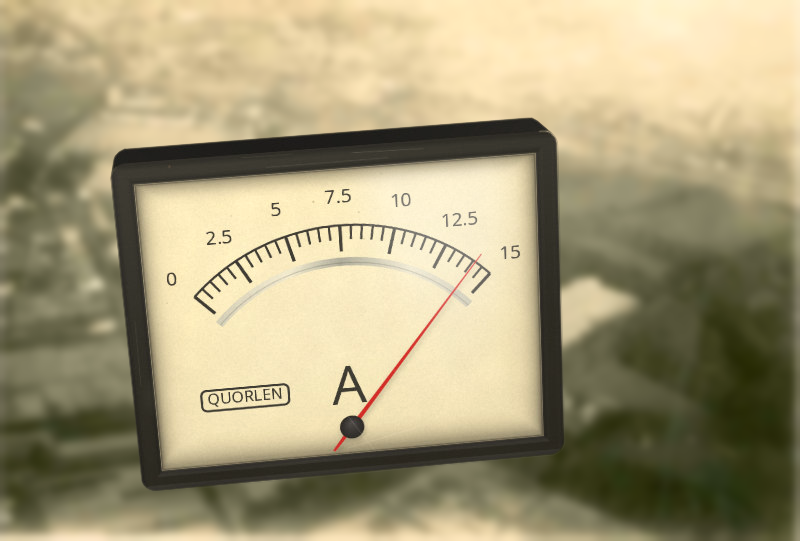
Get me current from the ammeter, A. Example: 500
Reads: 14
